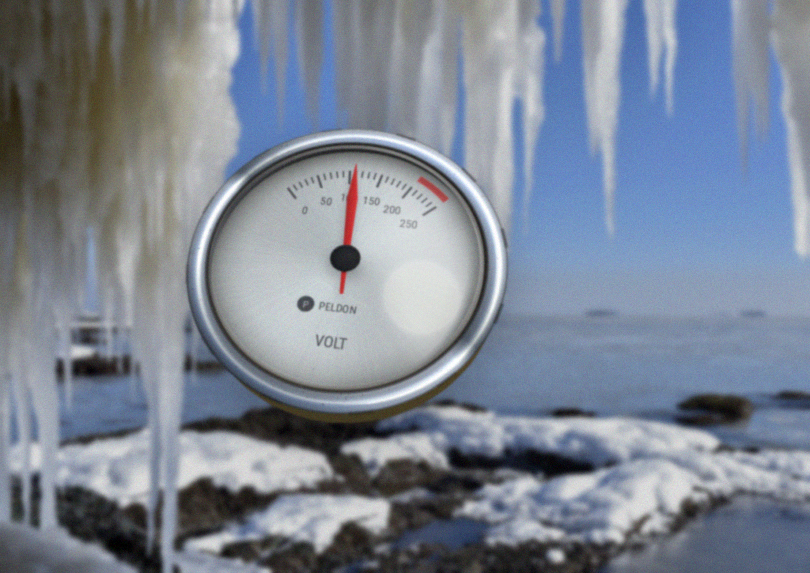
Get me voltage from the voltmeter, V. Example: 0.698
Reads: 110
